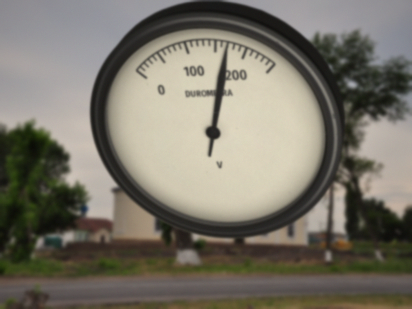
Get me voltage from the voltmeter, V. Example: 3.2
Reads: 170
